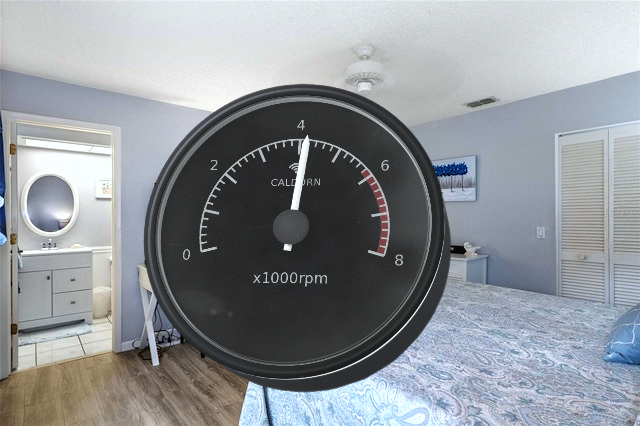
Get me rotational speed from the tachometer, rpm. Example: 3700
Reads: 4200
